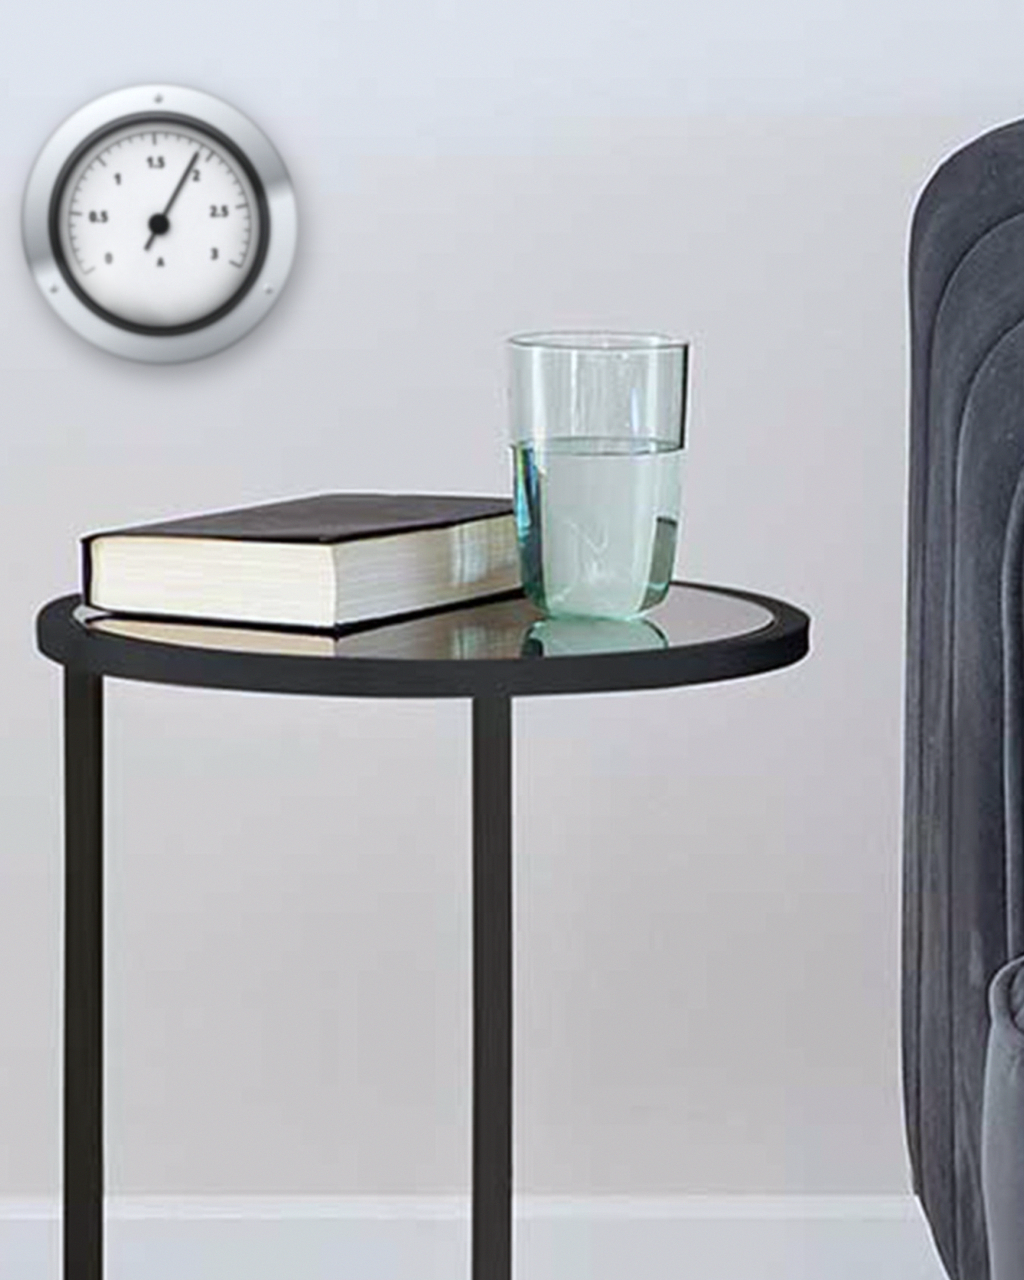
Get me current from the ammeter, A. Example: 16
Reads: 1.9
